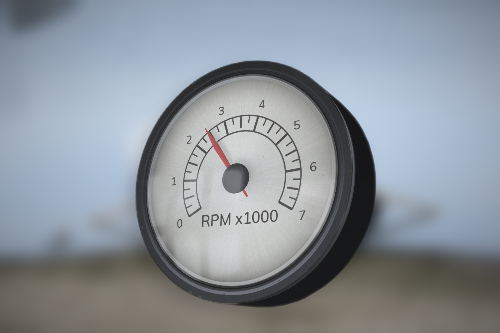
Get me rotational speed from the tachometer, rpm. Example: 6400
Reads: 2500
